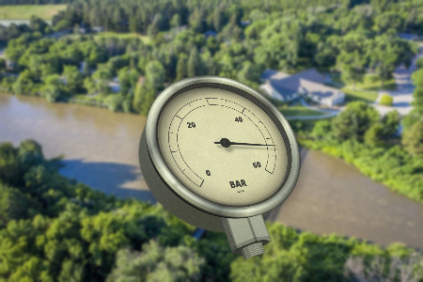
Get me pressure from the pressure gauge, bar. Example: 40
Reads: 52.5
